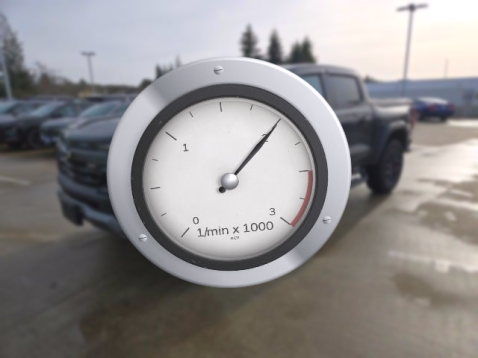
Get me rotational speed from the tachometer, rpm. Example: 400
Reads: 2000
